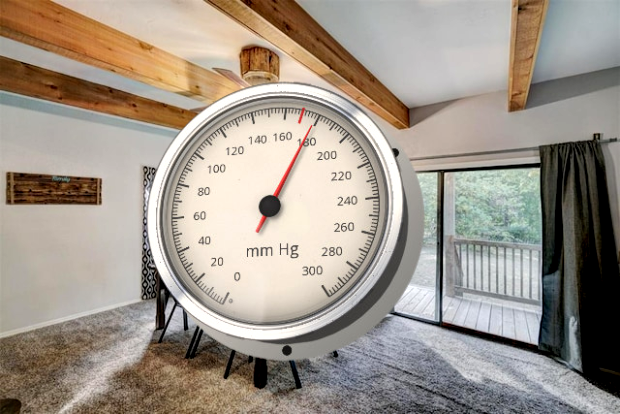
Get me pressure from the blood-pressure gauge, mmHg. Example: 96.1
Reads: 180
